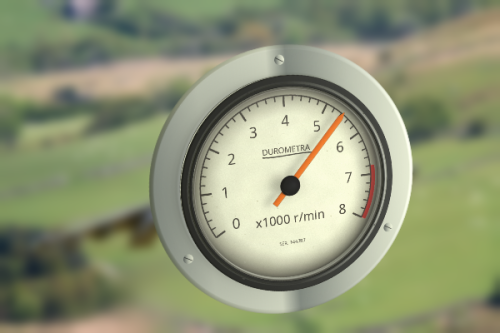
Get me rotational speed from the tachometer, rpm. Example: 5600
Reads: 5400
